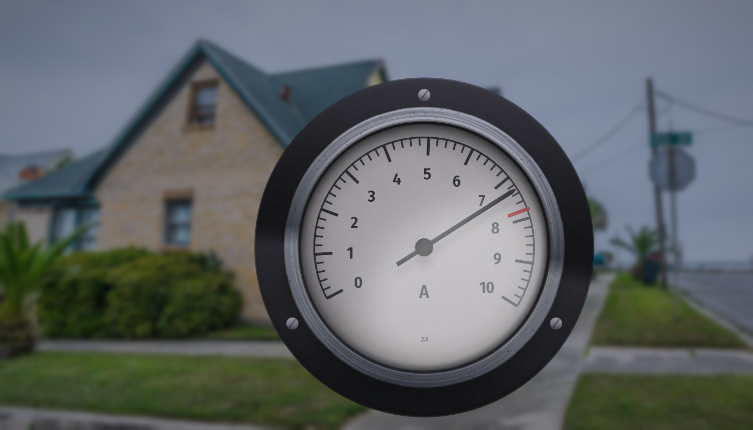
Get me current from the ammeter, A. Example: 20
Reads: 7.3
